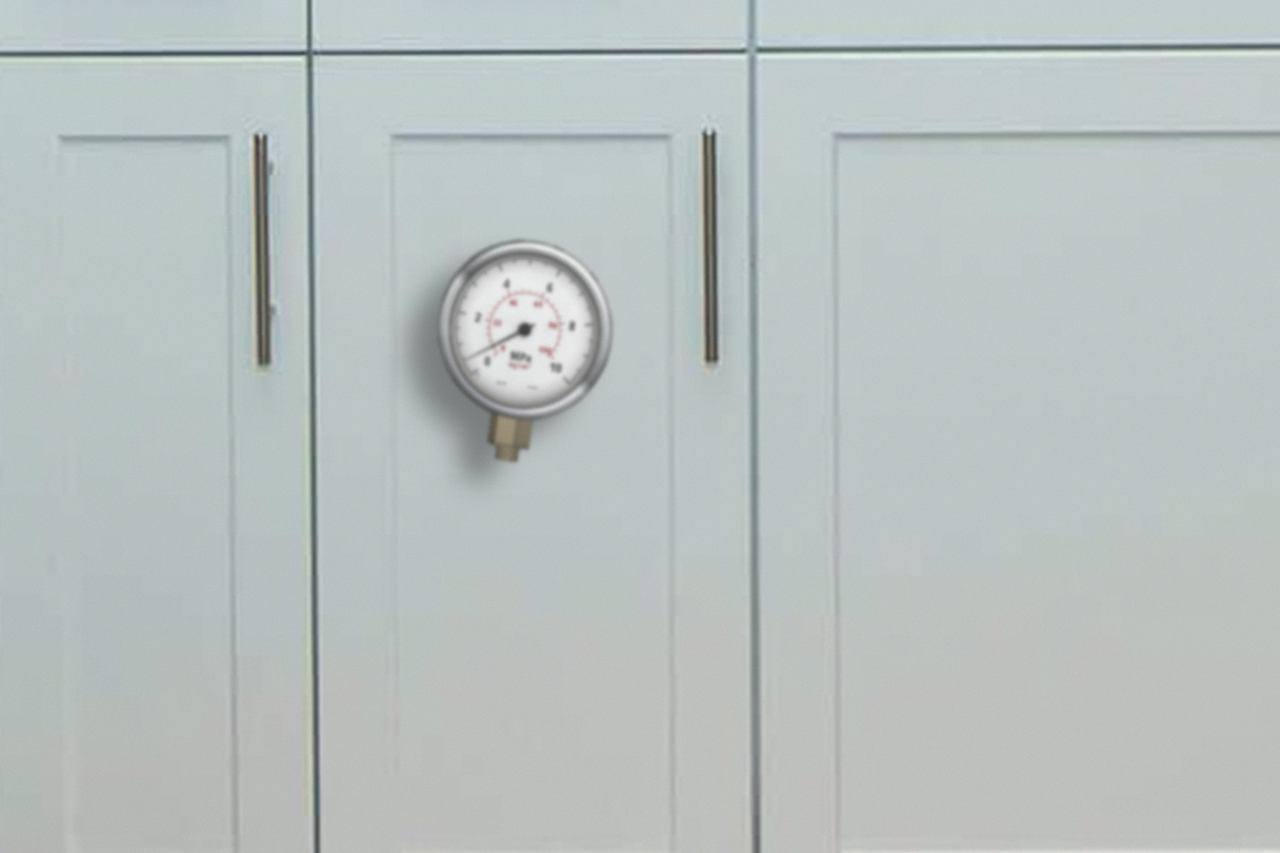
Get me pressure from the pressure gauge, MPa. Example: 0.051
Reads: 0.5
